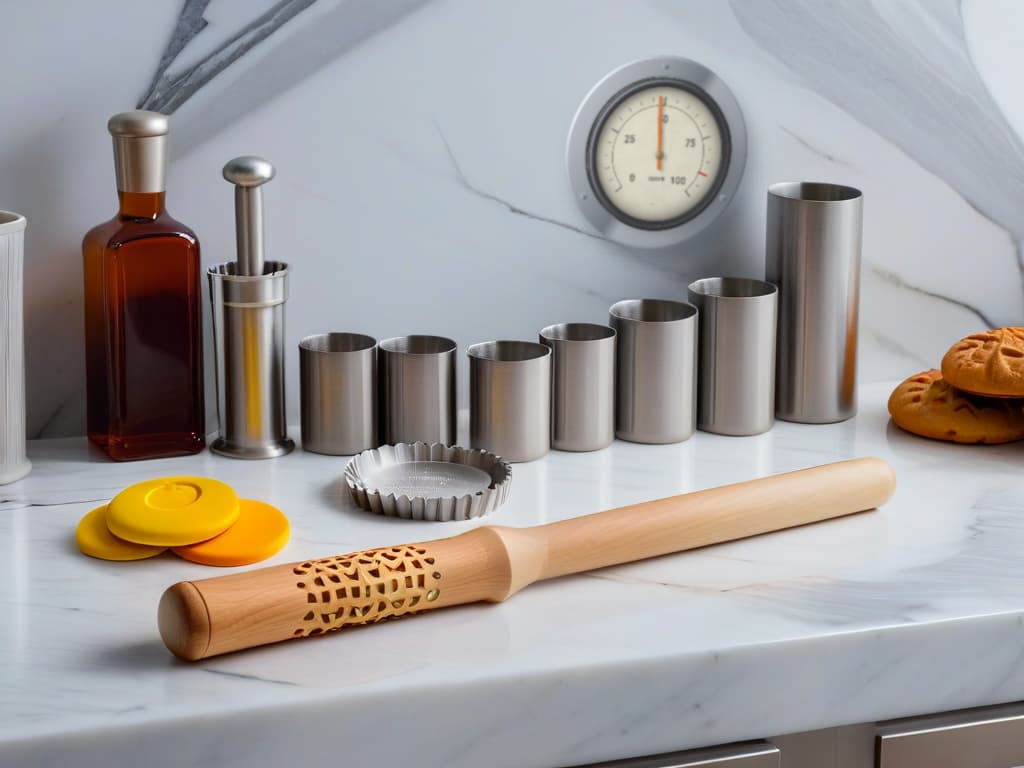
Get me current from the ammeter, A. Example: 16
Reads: 47.5
